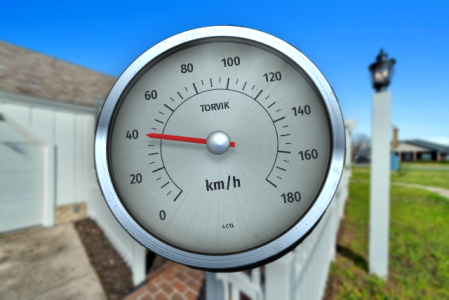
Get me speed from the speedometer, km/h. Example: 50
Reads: 40
